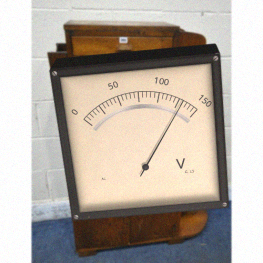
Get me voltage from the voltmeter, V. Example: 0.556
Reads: 130
